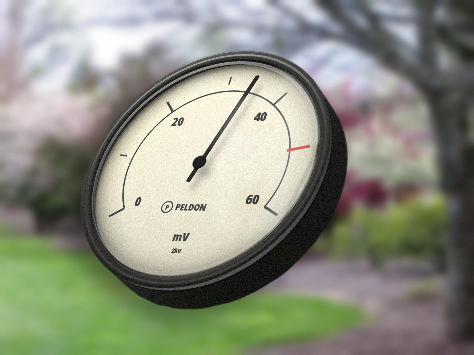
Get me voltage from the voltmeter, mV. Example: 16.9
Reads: 35
